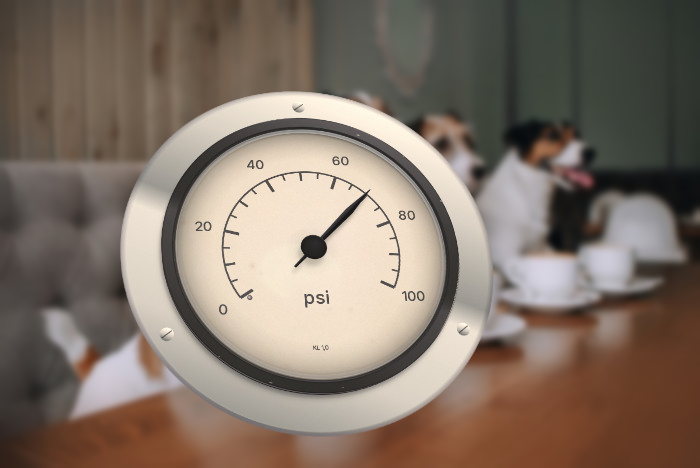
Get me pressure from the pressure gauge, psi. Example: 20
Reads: 70
